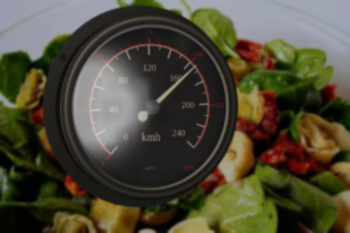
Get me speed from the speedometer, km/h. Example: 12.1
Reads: 165
